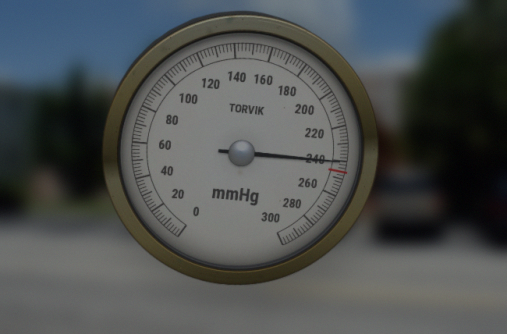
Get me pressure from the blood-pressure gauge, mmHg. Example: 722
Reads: 240
